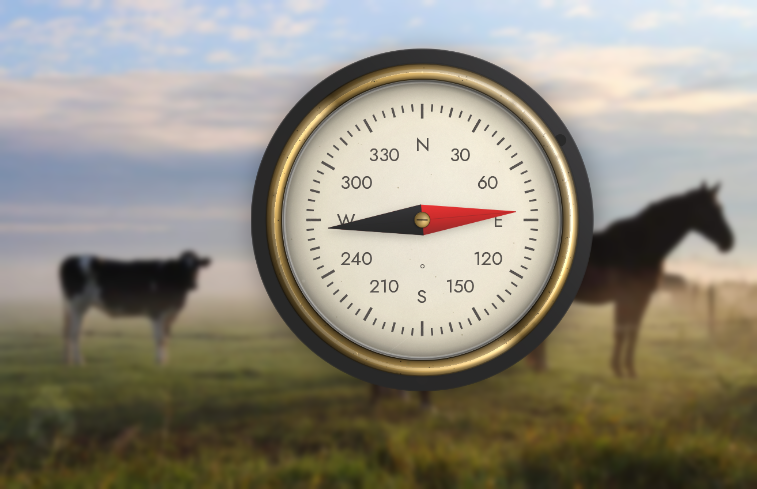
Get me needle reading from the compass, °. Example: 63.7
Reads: 85
